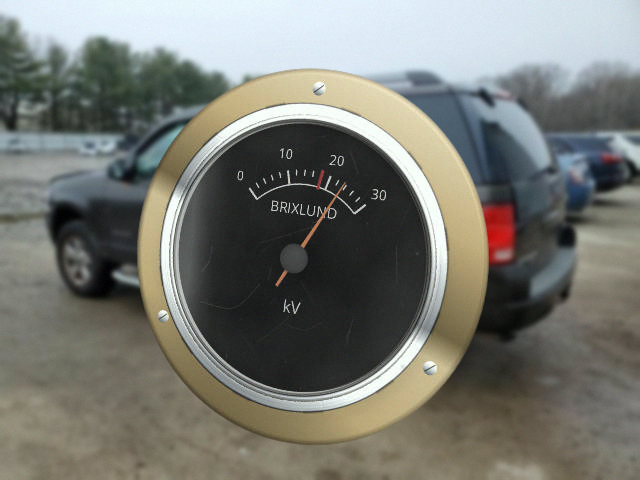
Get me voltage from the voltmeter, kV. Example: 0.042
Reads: 24
